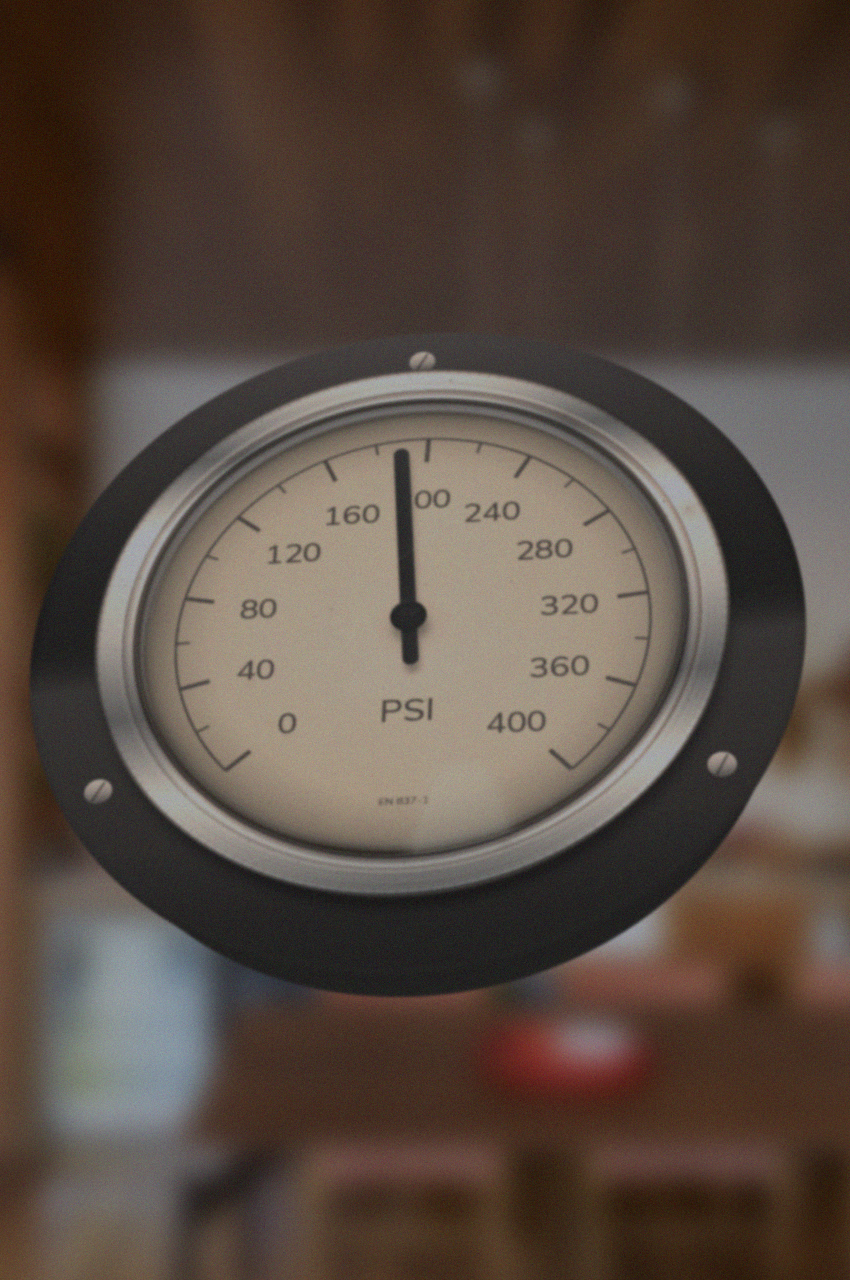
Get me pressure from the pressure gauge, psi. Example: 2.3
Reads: 190
